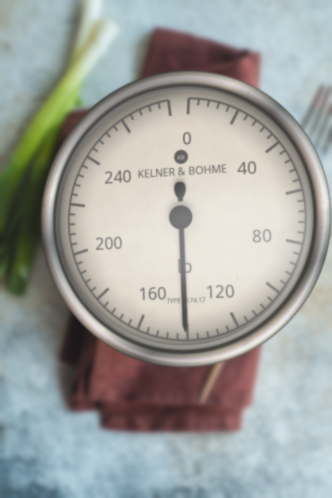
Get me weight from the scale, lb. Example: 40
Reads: 140
